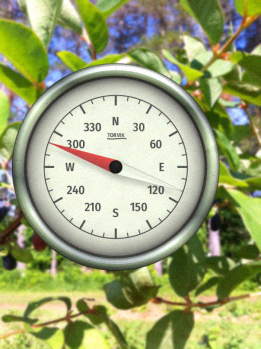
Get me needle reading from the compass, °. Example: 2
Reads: 290
